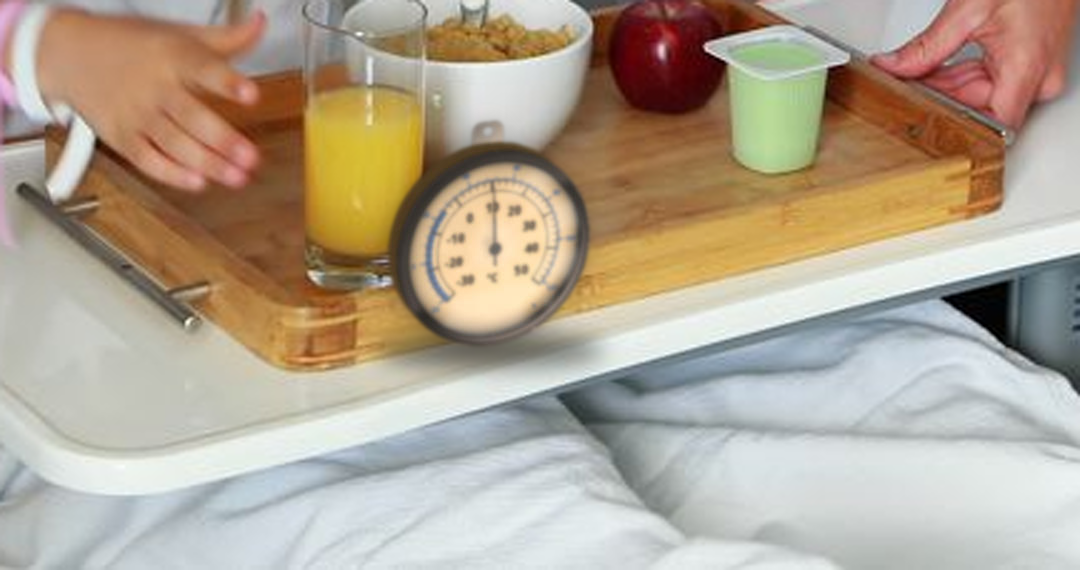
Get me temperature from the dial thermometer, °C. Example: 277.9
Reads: 10
